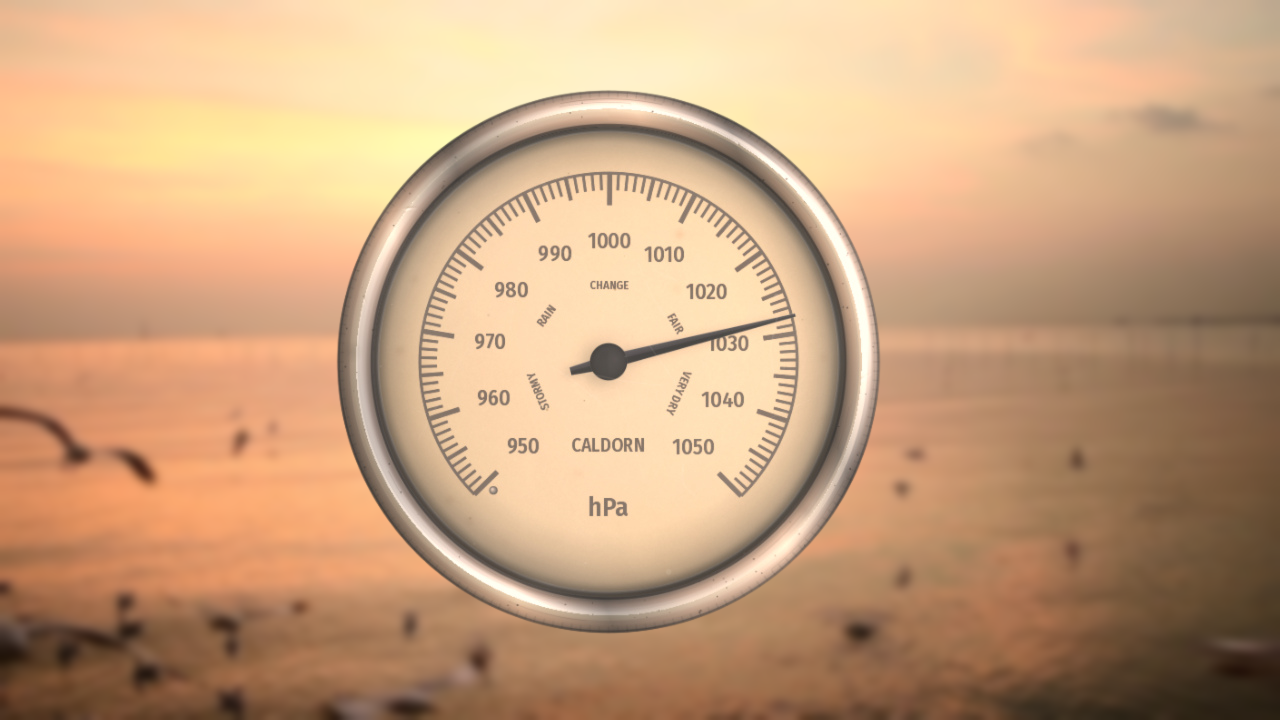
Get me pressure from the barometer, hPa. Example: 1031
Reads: 1028
